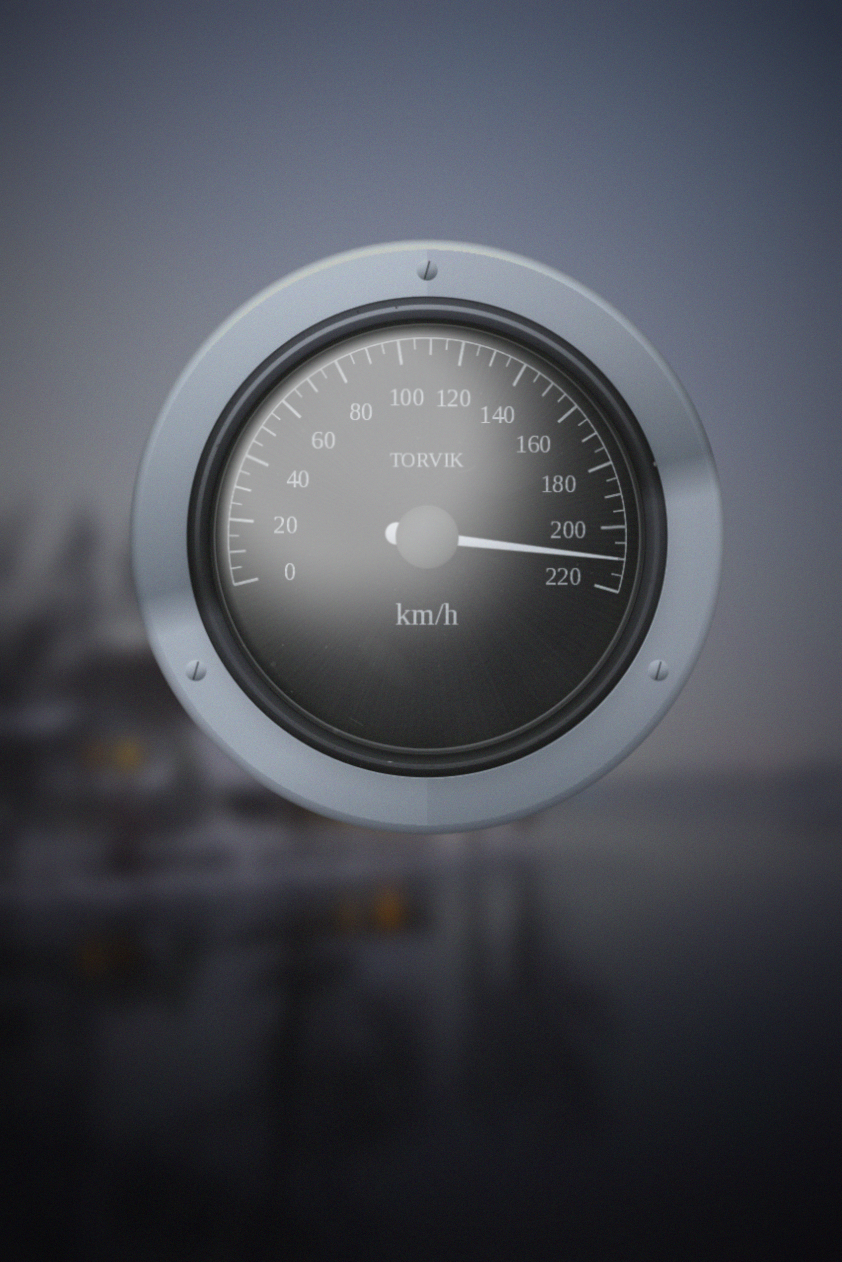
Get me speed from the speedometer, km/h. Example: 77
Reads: 210
